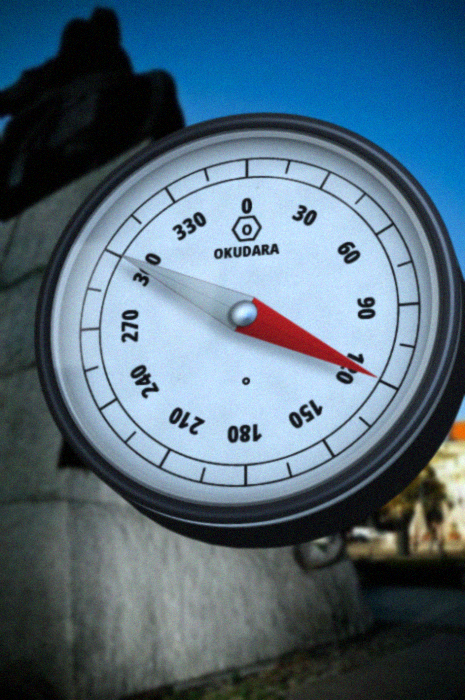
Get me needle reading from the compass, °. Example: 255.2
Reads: 120
